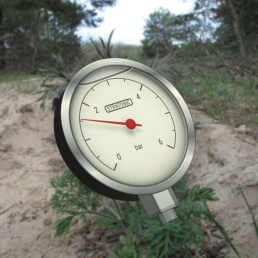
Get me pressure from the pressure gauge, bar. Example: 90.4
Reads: 1.5
